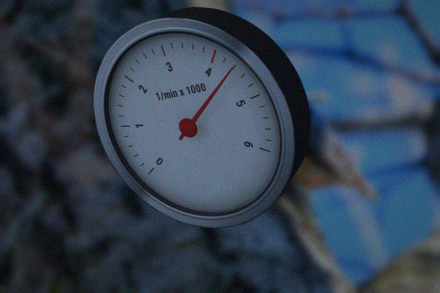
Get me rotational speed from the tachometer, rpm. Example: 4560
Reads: 4400
